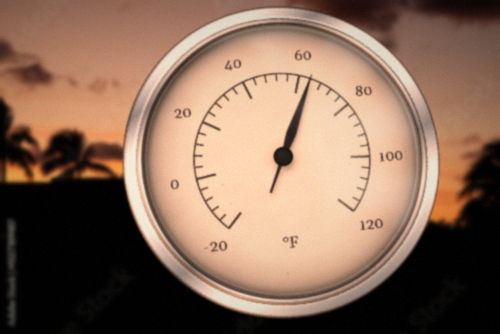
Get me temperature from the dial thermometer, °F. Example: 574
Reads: 64
